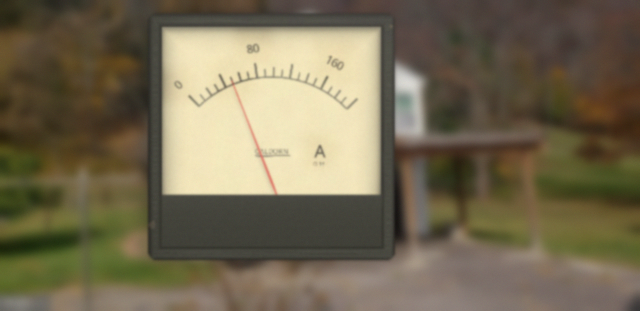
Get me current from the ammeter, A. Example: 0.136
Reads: 50
